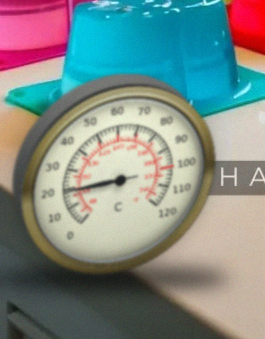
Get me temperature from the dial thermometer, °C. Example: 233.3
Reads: 20
